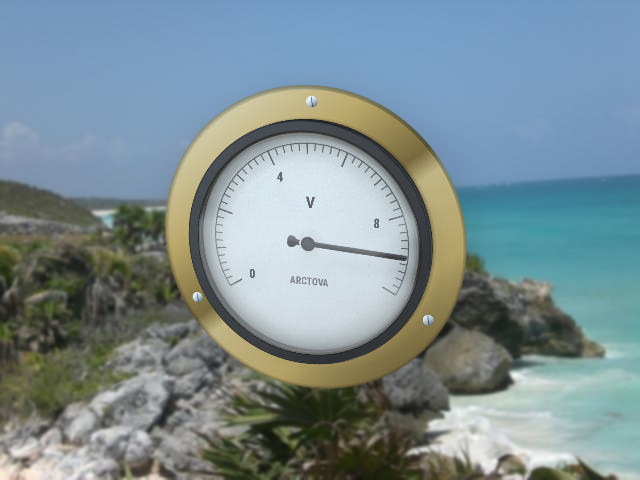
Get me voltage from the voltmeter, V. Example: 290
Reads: 9
